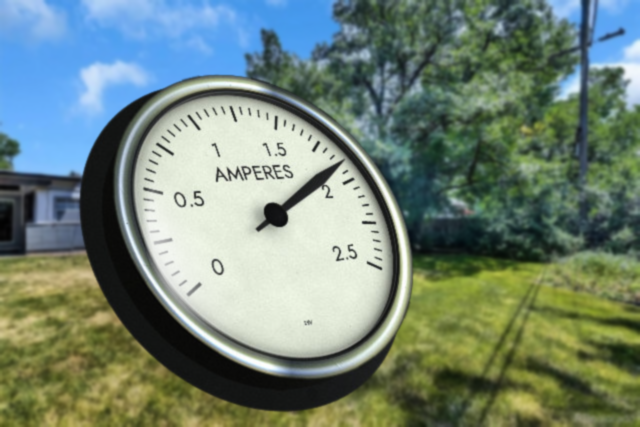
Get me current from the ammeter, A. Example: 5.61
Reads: 1.9
